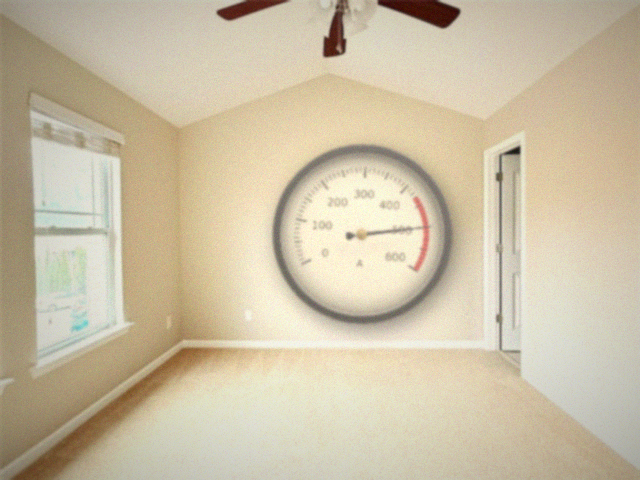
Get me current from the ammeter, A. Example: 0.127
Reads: 500
